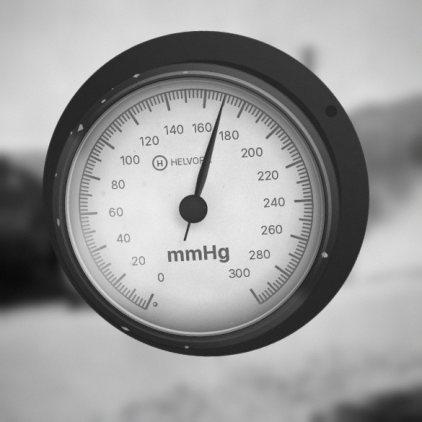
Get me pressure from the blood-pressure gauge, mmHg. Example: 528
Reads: 170
